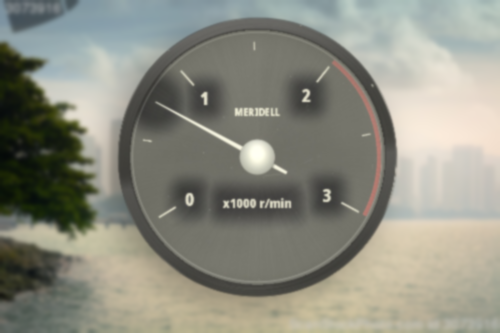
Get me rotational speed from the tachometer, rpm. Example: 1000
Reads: 750
